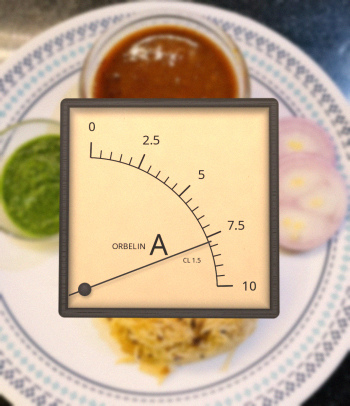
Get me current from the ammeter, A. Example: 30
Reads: 7.75
